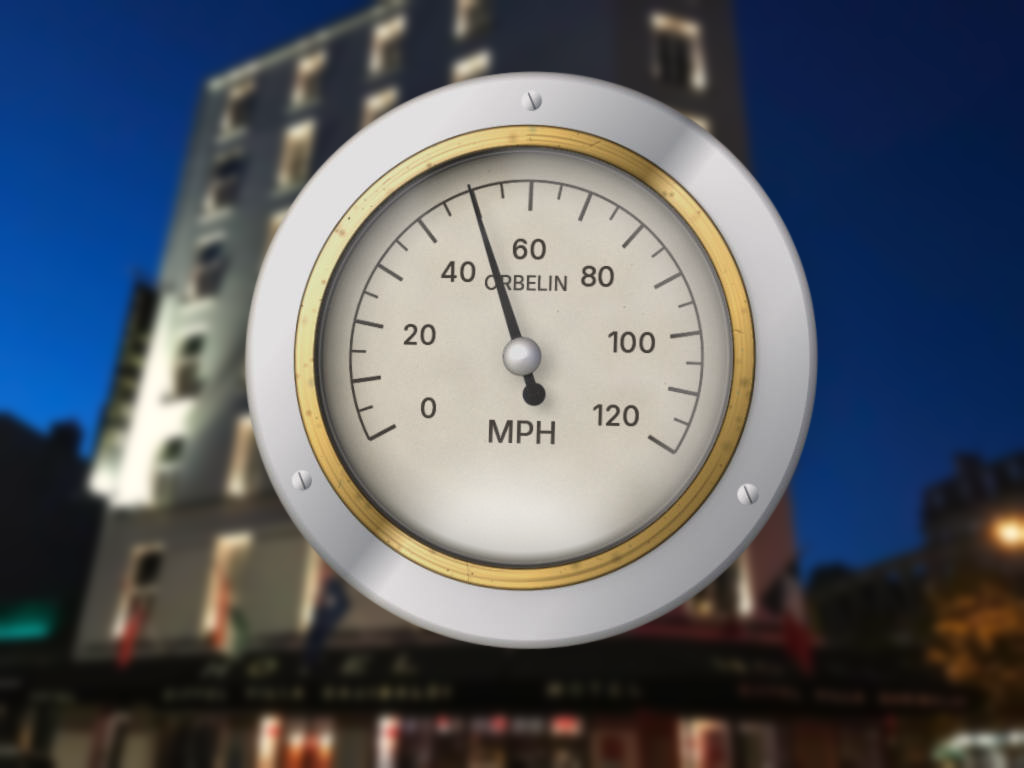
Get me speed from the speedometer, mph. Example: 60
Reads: 50
